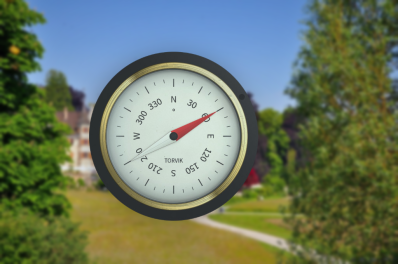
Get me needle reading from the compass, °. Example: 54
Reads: 60
